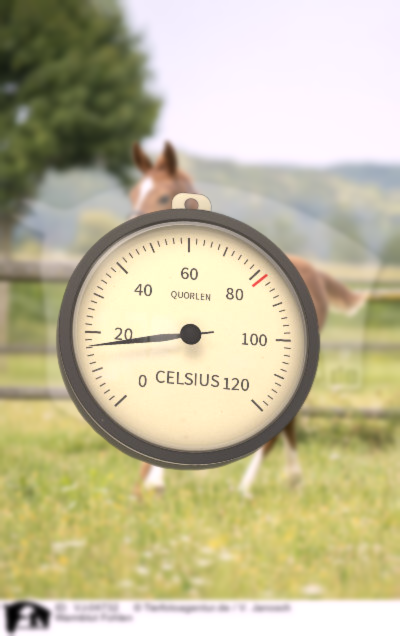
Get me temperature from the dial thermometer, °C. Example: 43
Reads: 16
